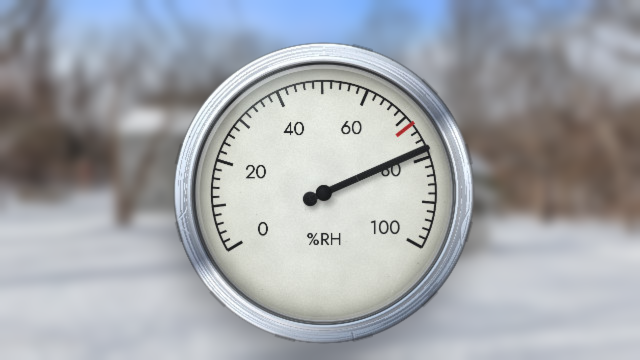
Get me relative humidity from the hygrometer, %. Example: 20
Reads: 78
